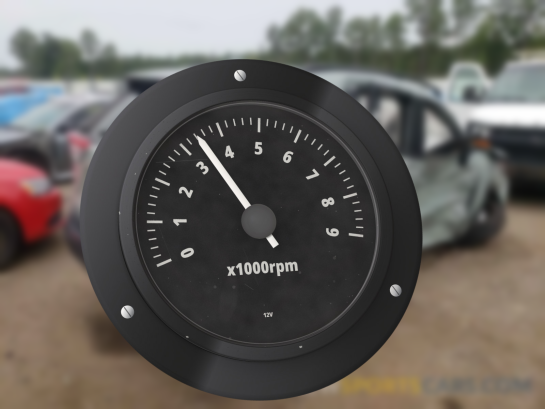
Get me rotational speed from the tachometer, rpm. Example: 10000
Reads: 3400
